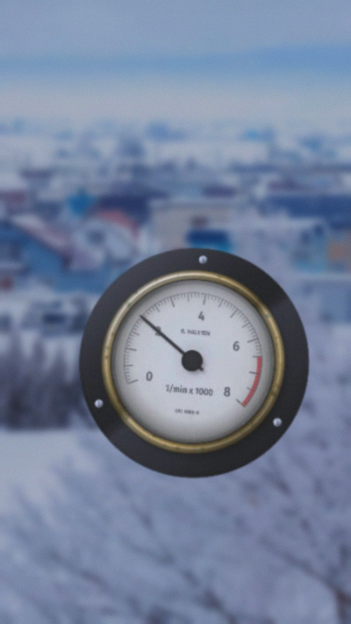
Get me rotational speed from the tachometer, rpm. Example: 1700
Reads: 2000
